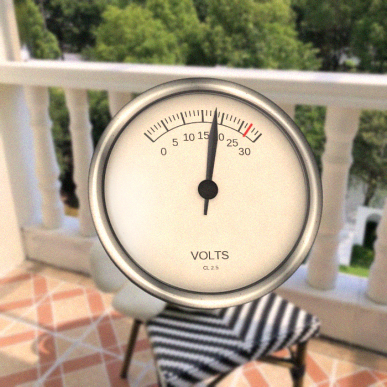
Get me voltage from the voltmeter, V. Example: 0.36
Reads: 18
